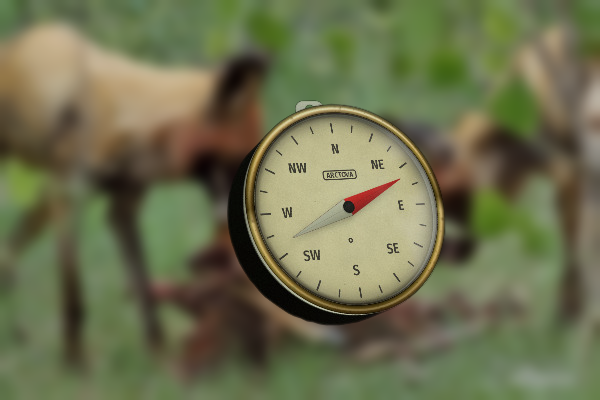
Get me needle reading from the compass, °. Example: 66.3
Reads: 67.5
